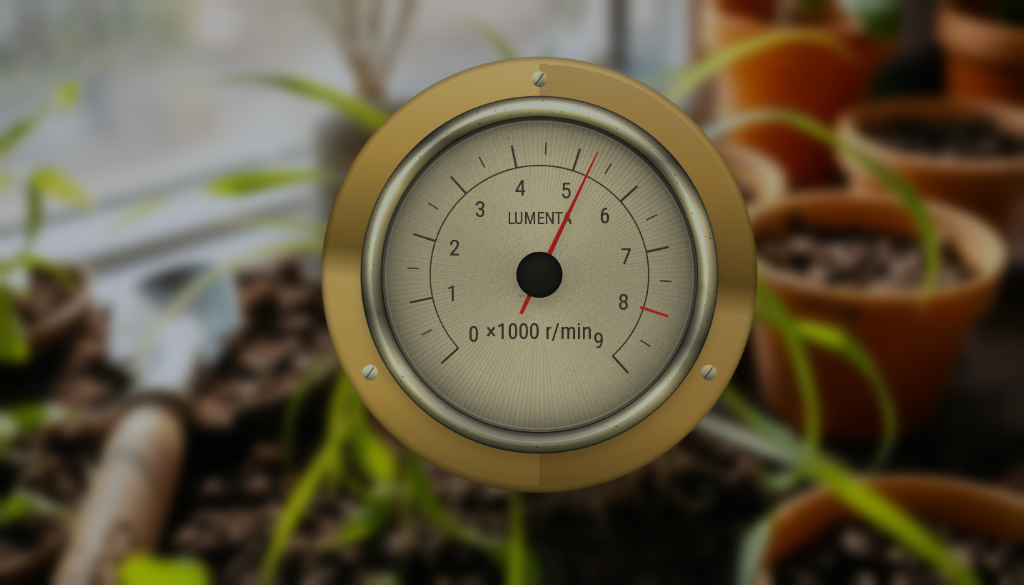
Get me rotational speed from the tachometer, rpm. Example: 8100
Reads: 5250
